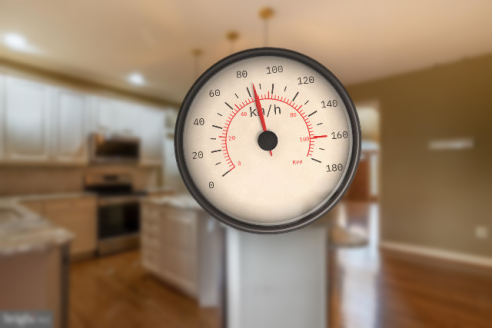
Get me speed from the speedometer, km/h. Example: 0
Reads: 85
